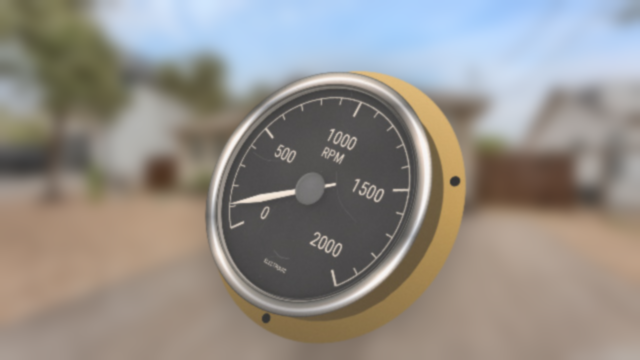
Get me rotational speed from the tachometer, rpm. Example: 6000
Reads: 100
